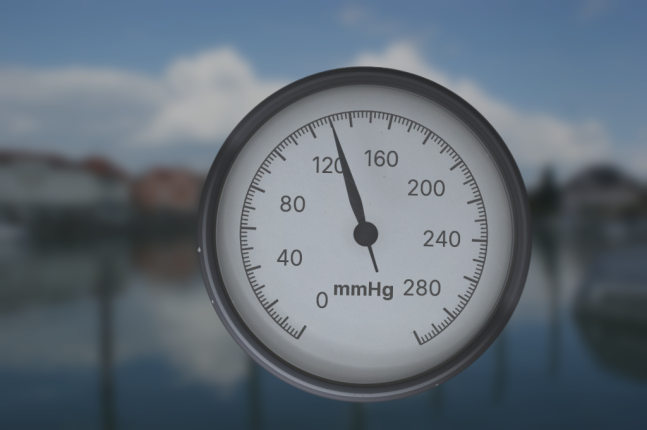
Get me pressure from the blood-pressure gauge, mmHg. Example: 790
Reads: 130
